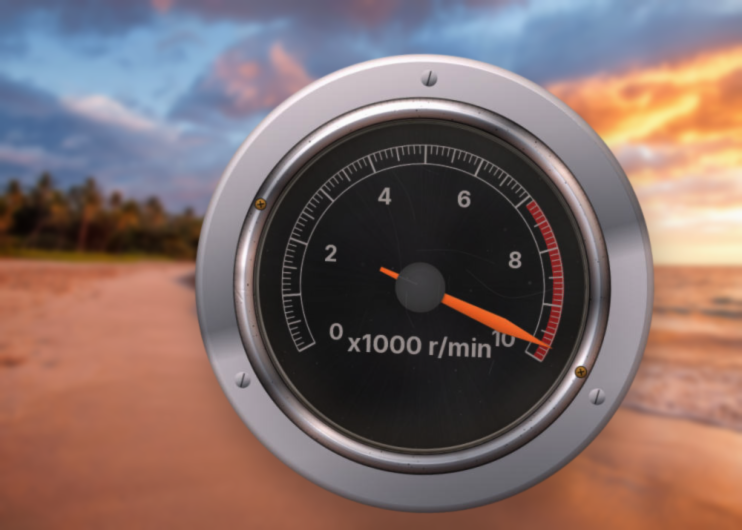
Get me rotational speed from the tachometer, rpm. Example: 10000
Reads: 9700
